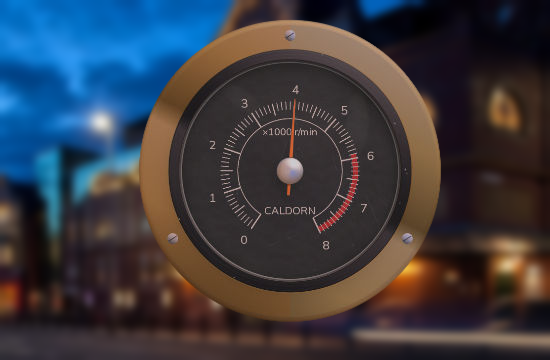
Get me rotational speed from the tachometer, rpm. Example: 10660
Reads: 4000
